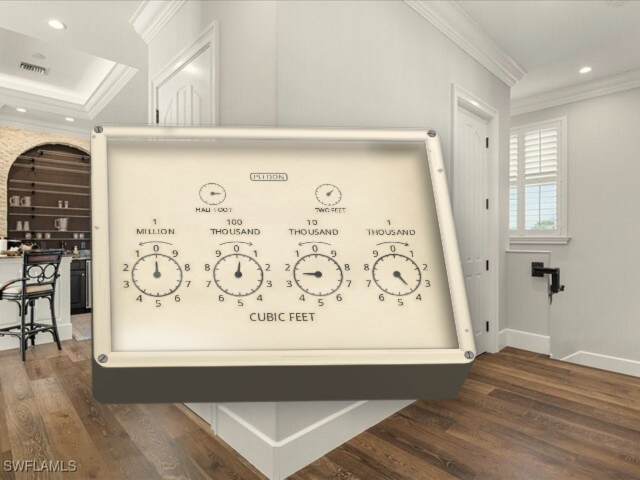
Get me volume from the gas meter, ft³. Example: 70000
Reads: 2400
